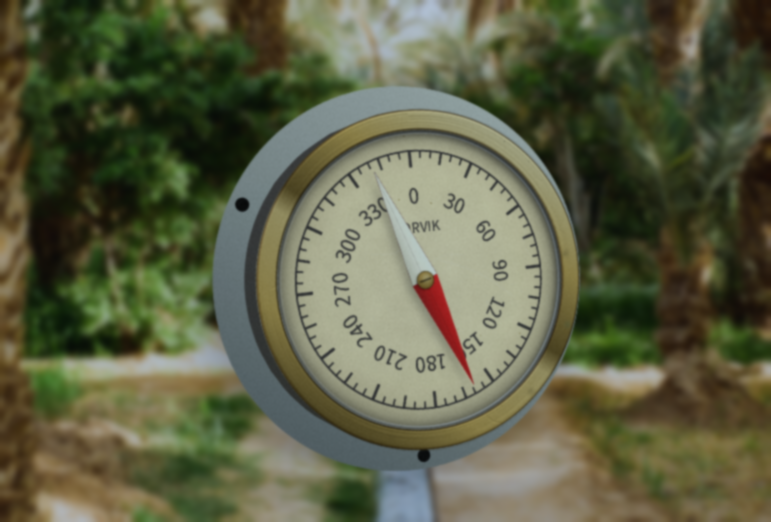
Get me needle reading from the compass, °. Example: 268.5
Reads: 160
